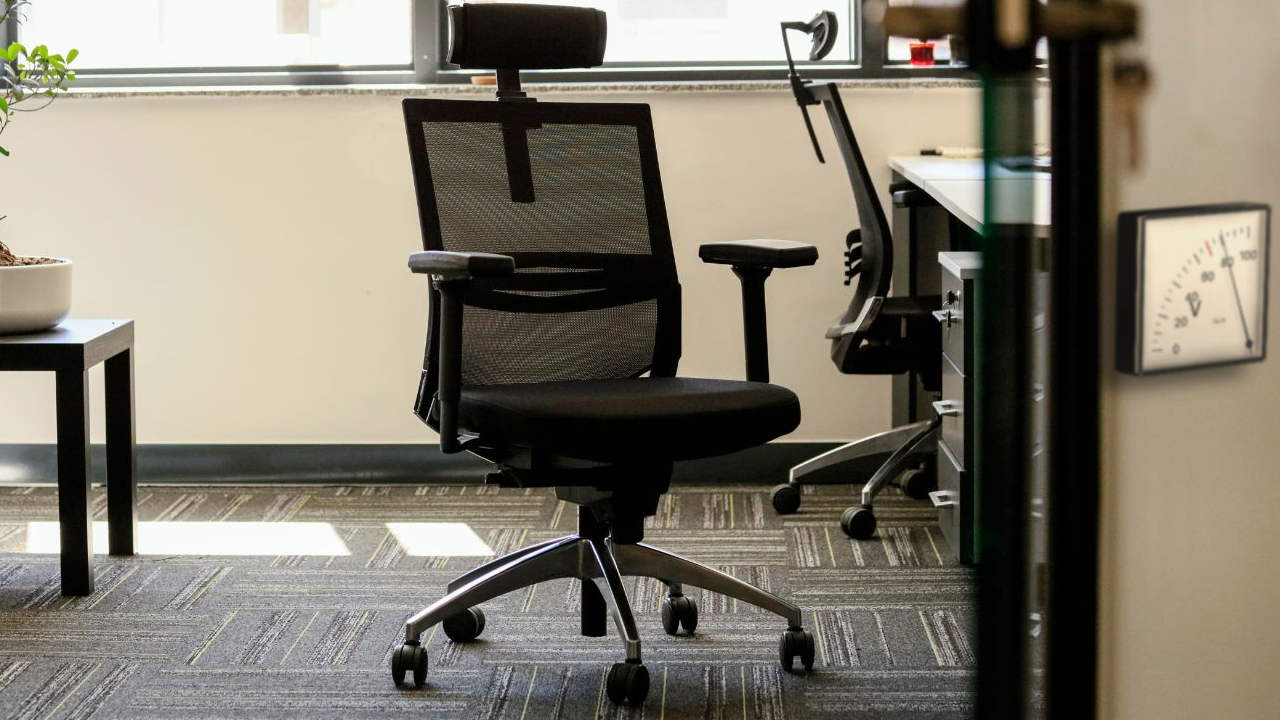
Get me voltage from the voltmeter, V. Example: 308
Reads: 80
